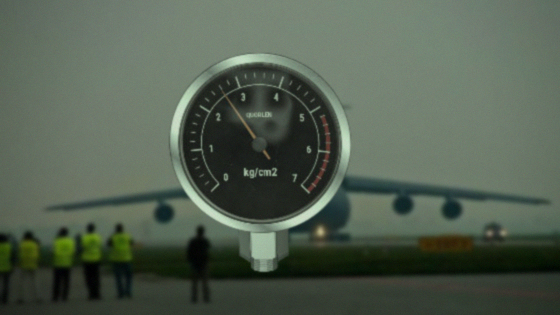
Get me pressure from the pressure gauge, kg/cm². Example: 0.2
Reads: 2.6
